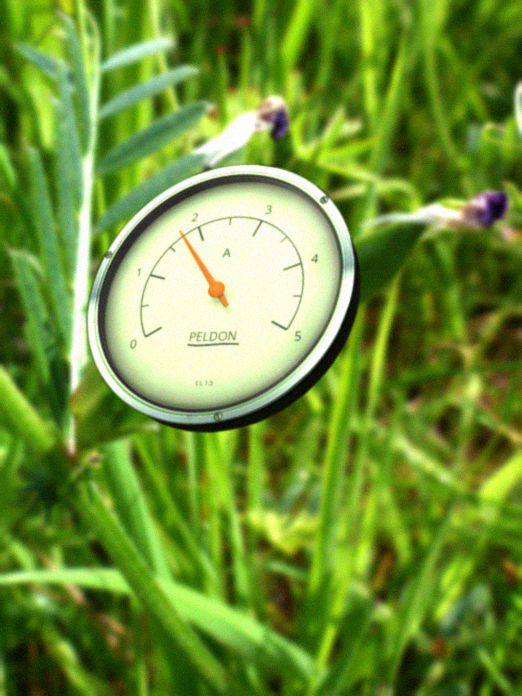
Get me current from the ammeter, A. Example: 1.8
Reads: 1.75
